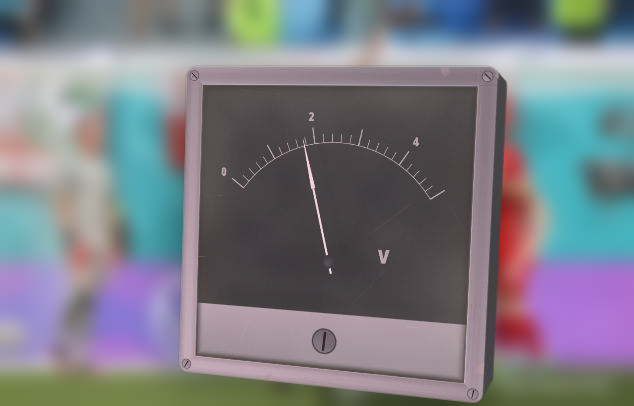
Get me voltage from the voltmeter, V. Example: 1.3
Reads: 1.8
